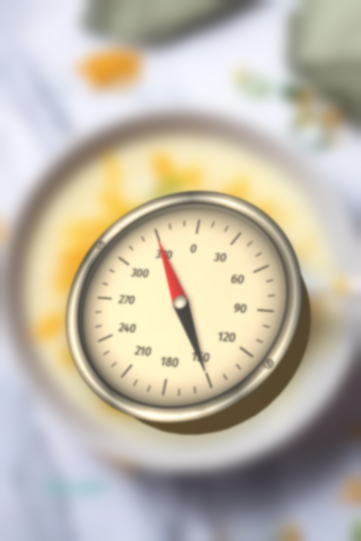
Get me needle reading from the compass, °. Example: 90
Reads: 330
